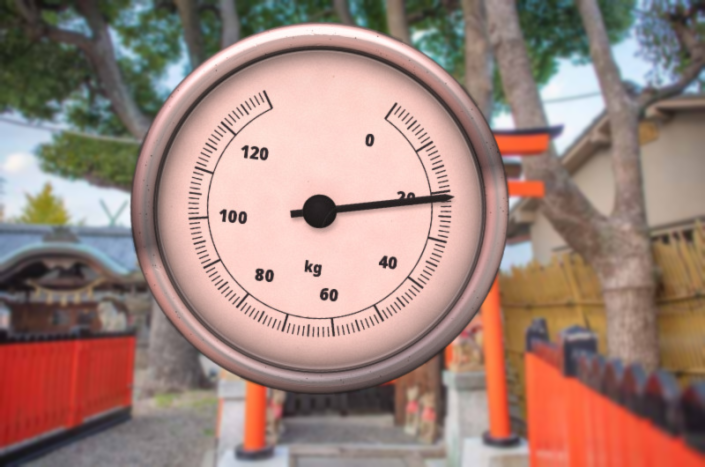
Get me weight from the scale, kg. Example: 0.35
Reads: 21
